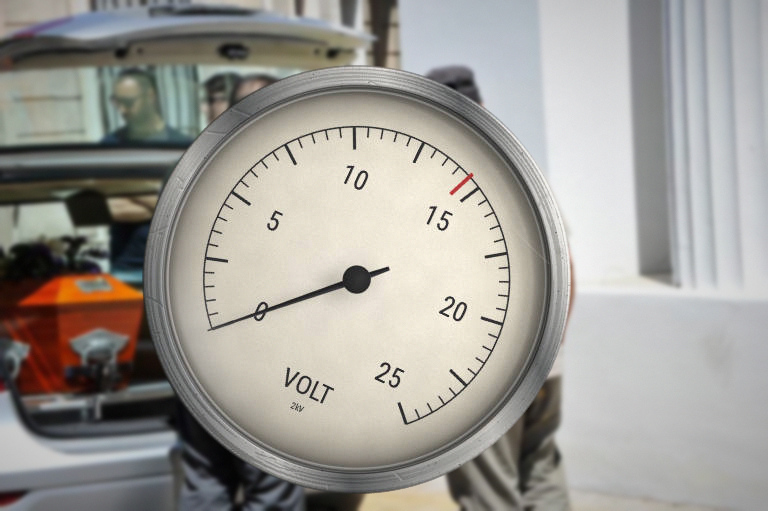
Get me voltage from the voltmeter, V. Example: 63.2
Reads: 0
